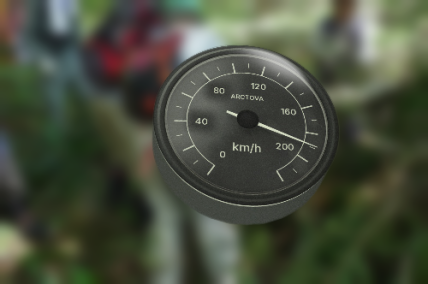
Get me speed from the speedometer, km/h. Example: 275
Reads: 190
